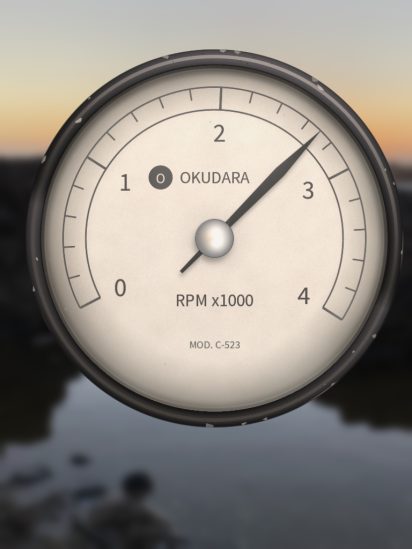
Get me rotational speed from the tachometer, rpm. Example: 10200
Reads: 2700
